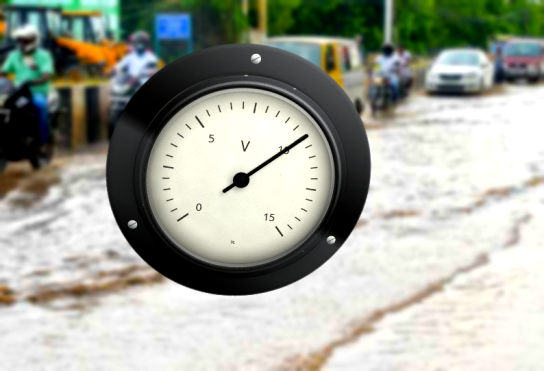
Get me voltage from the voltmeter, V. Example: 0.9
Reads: 10
